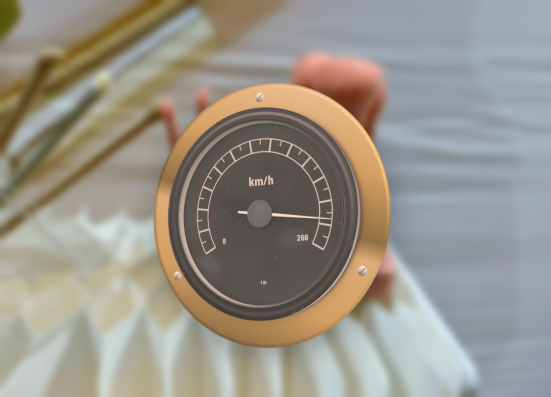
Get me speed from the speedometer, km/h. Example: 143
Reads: 235
